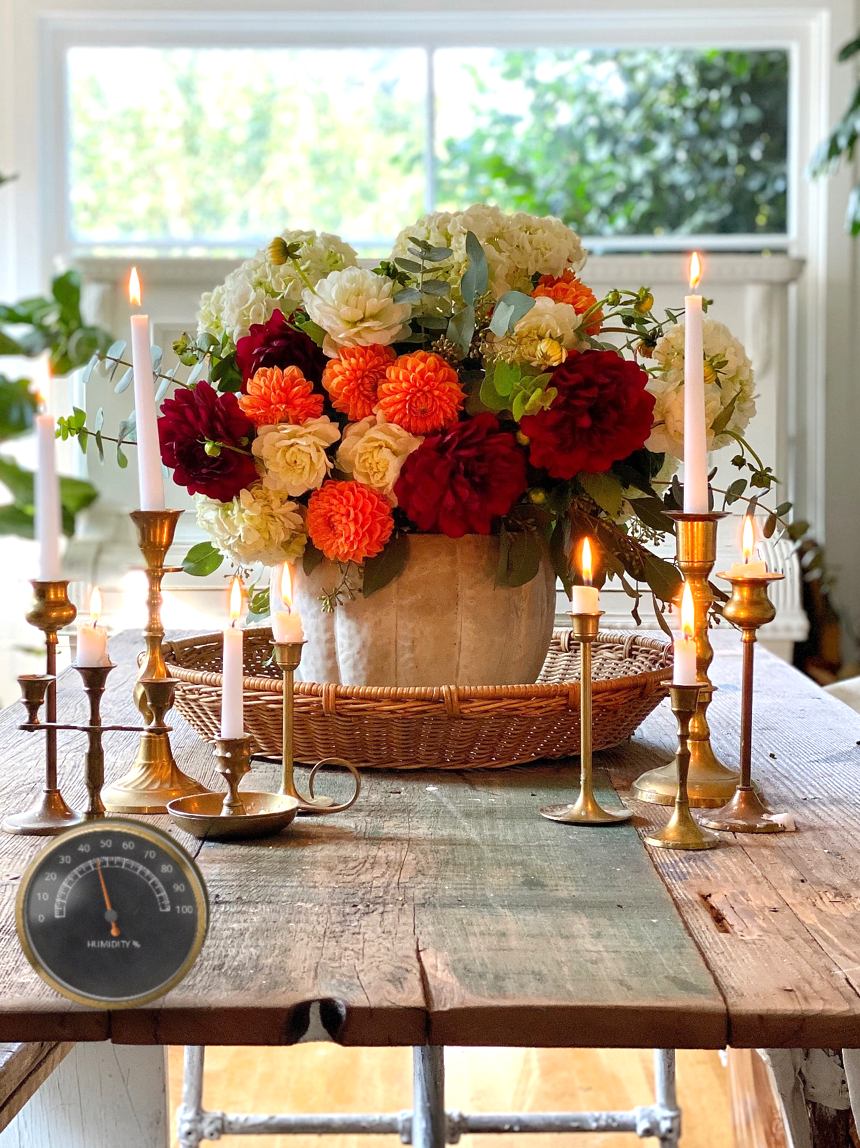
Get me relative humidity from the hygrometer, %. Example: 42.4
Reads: 45
